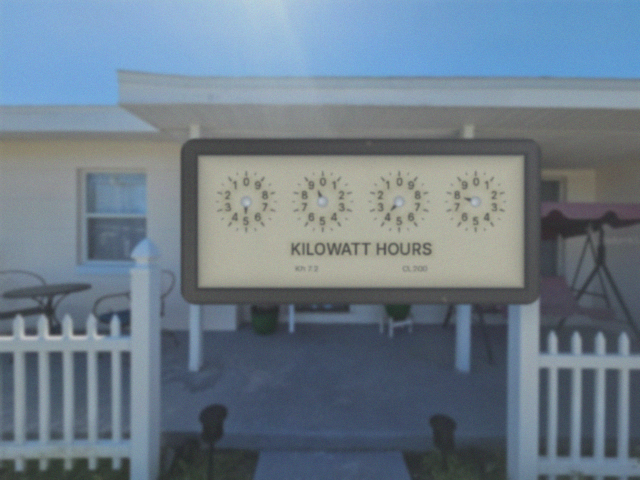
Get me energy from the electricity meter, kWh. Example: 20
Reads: 4938
